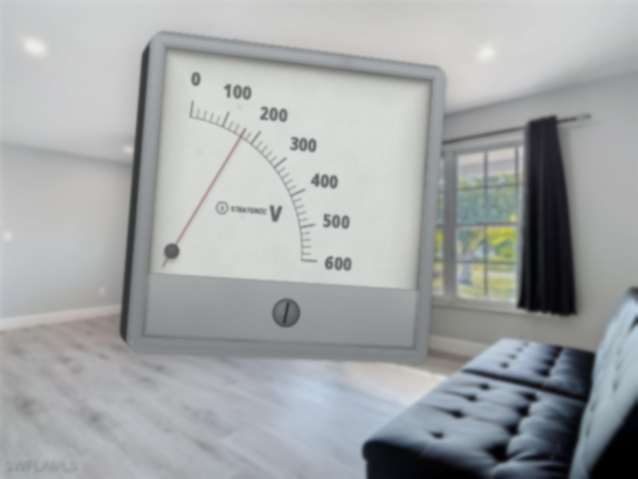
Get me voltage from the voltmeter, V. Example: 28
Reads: 160
